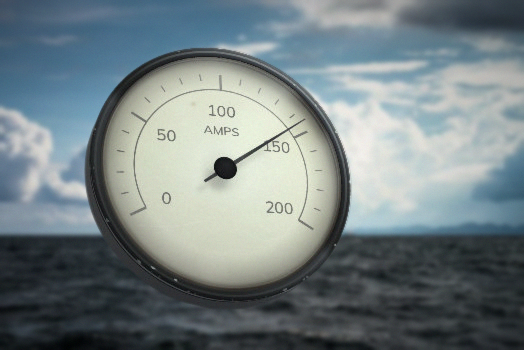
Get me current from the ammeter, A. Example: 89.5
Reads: 145
